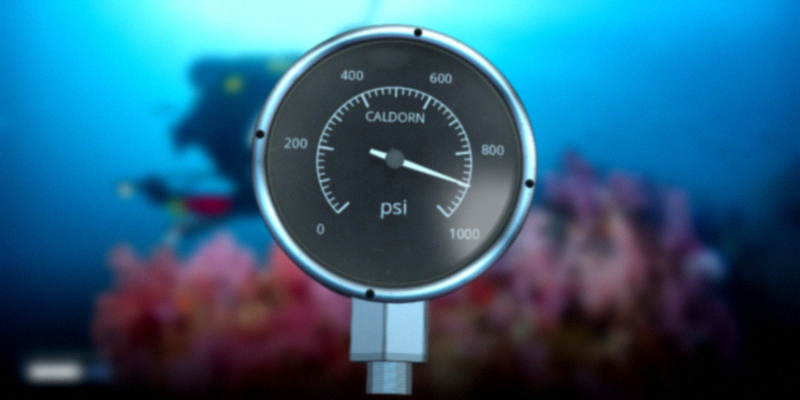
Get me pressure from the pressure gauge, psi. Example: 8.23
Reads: 900
